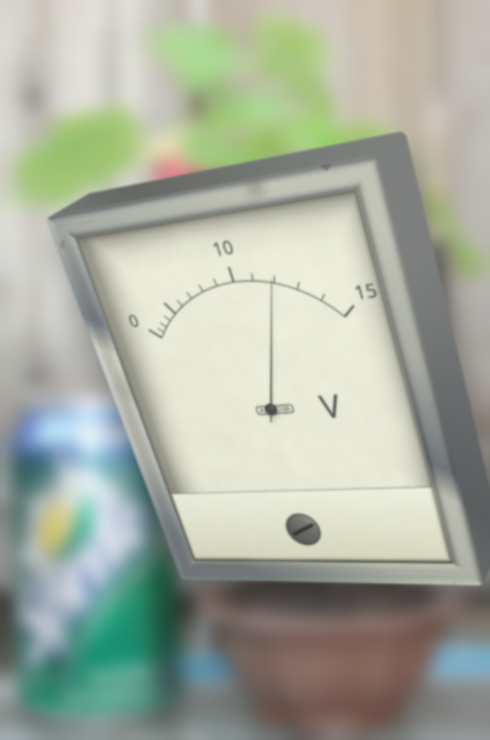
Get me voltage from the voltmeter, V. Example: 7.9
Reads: 12
